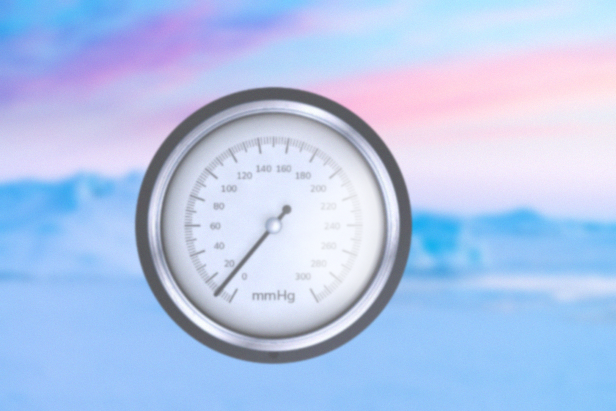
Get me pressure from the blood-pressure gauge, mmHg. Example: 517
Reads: 10
